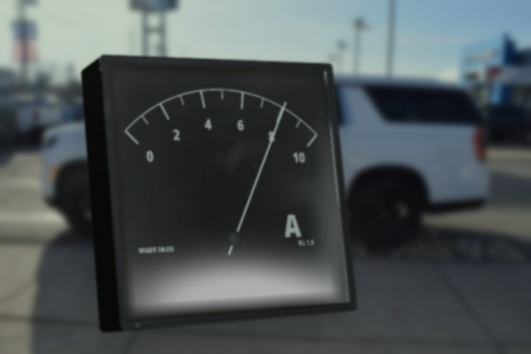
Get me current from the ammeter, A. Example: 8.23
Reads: 8
